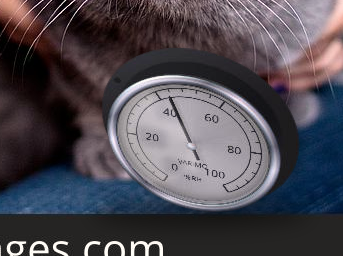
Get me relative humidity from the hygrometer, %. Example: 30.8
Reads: 44
